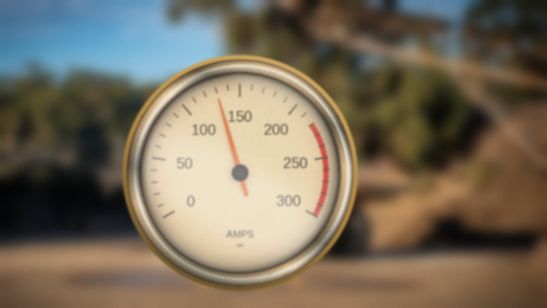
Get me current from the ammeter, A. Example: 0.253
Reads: 130
